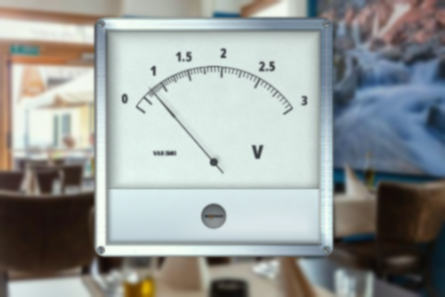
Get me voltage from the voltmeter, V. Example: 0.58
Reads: 0.75
